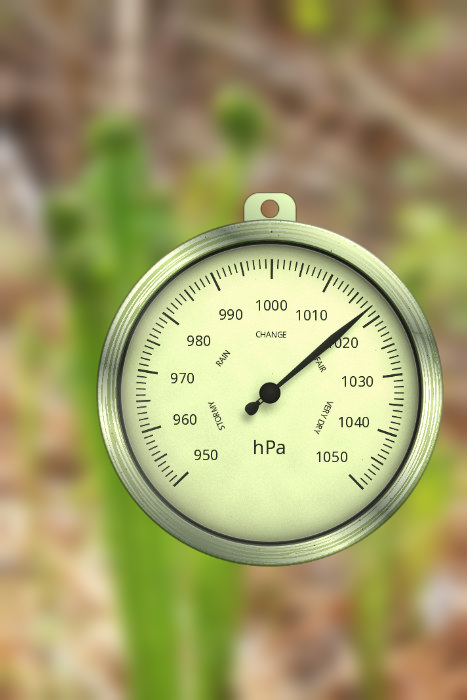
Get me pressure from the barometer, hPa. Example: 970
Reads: 1018
